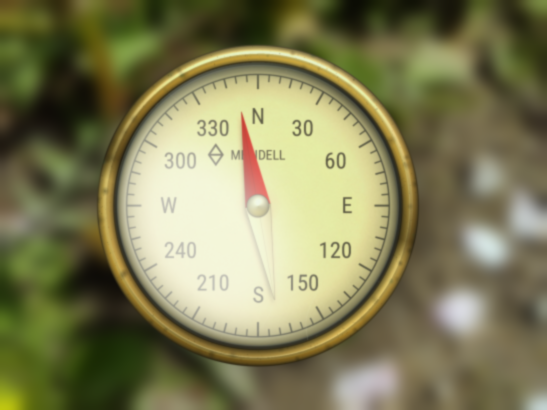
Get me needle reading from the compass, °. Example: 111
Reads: 350
